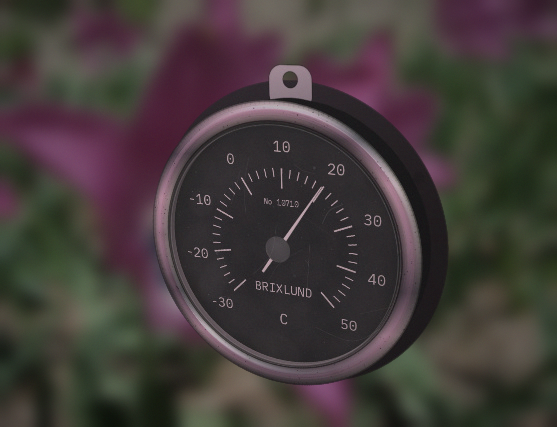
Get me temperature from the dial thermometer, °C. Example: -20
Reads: 20
